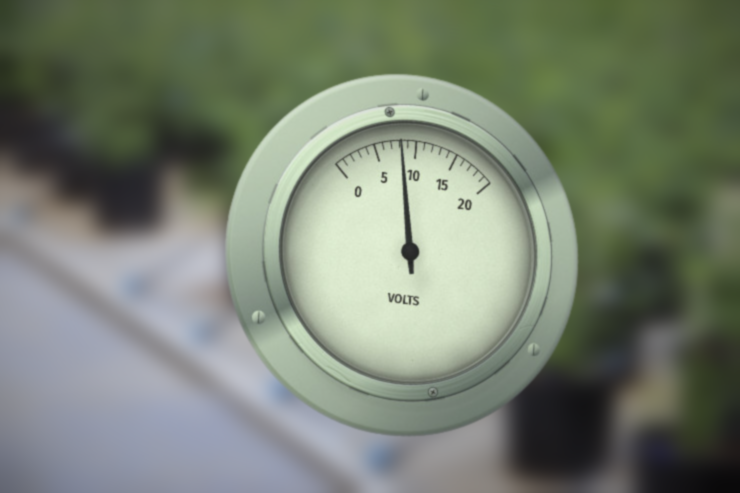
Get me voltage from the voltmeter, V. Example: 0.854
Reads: 8
